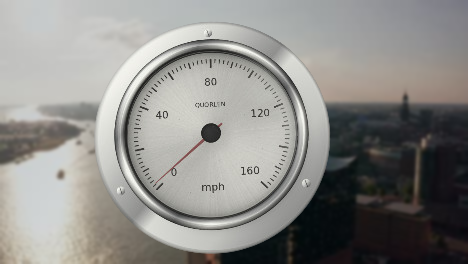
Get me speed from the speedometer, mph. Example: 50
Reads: 2
